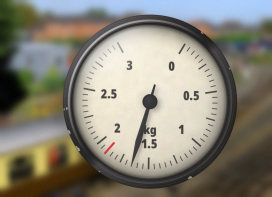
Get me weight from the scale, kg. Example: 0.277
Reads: 1.65
